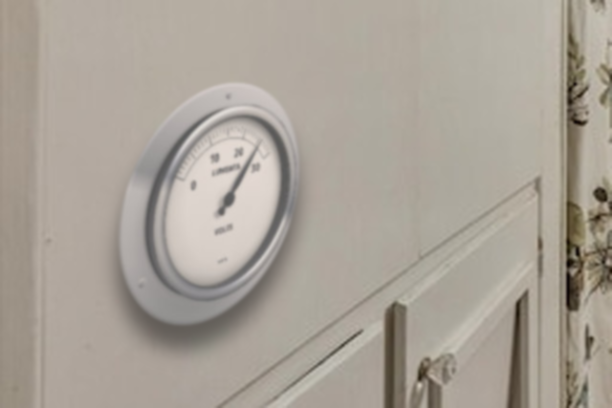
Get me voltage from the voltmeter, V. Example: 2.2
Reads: 25
